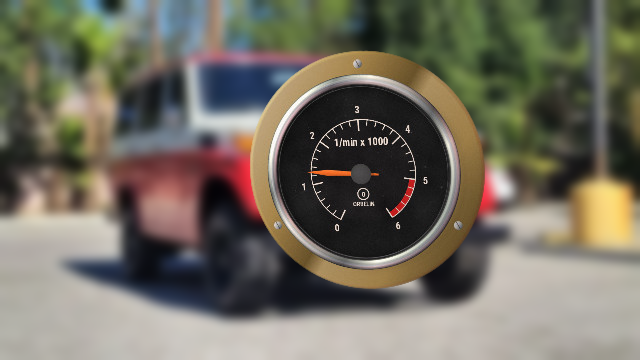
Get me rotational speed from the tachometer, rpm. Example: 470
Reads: 1300
